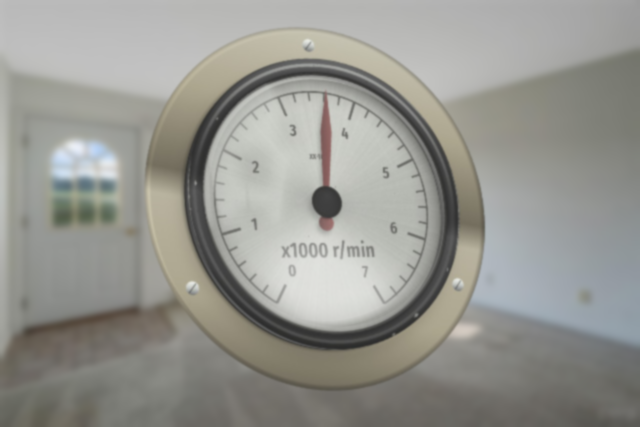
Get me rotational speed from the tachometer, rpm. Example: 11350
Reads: 3600
